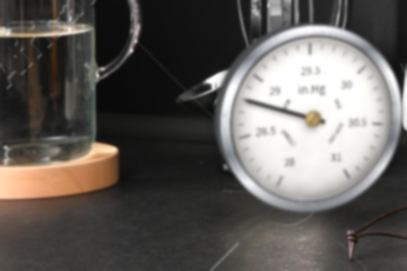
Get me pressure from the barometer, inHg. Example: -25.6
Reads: 28.8
